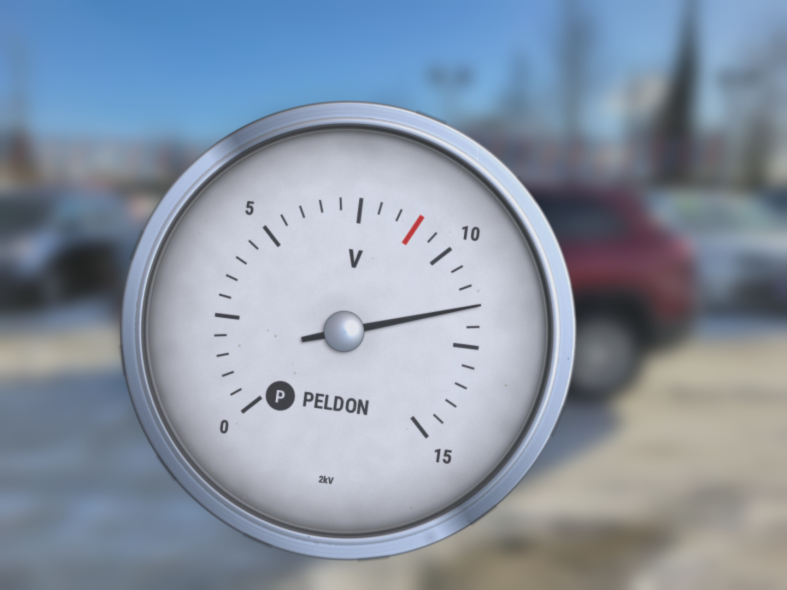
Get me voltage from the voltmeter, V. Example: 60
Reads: 11.5
